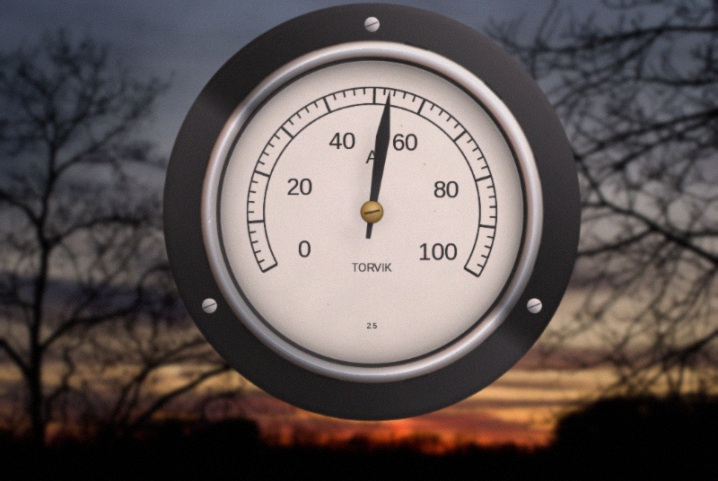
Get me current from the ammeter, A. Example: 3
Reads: 53
